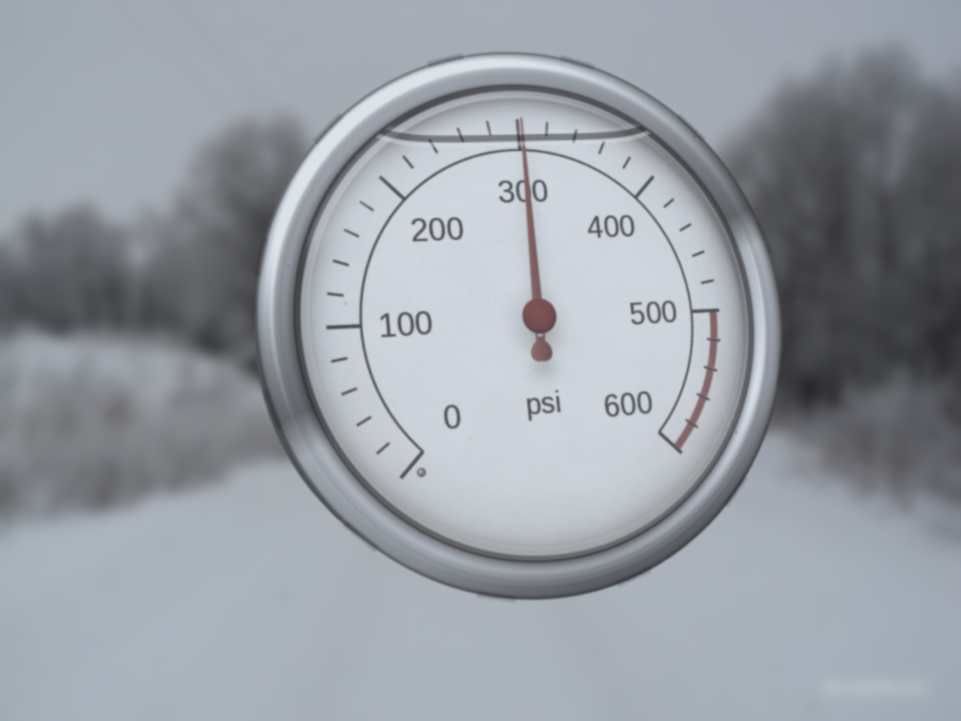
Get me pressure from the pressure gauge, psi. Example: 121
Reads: 300
